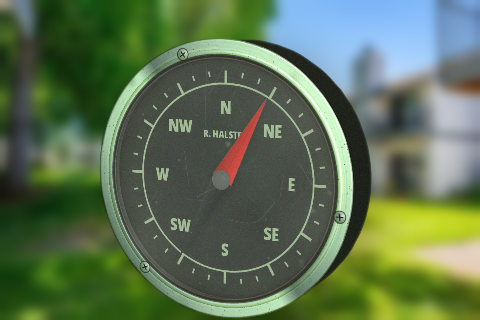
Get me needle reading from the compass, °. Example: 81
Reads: 30
